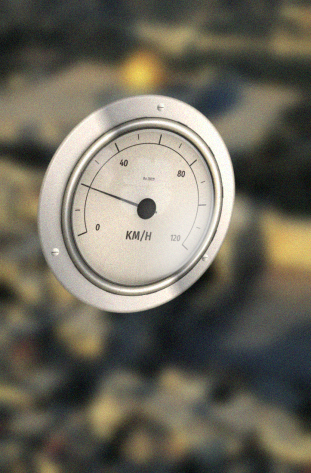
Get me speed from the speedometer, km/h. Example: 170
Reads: 20
